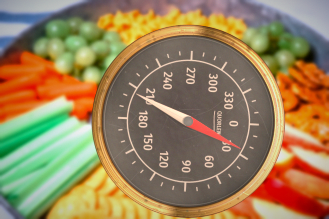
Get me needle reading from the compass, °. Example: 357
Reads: 25
